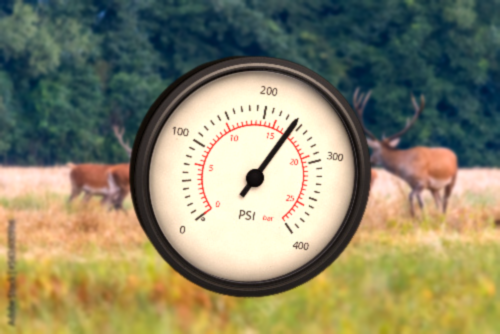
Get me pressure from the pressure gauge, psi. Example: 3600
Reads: 240
